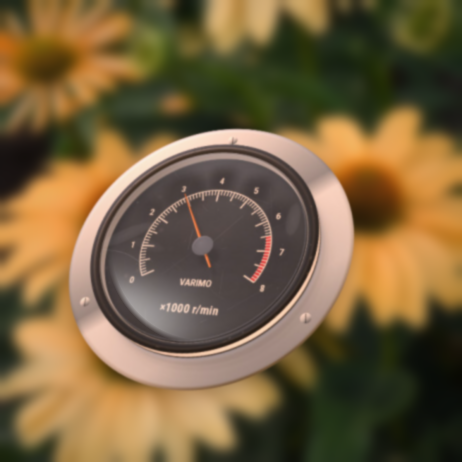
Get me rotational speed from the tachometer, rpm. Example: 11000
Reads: 3000
